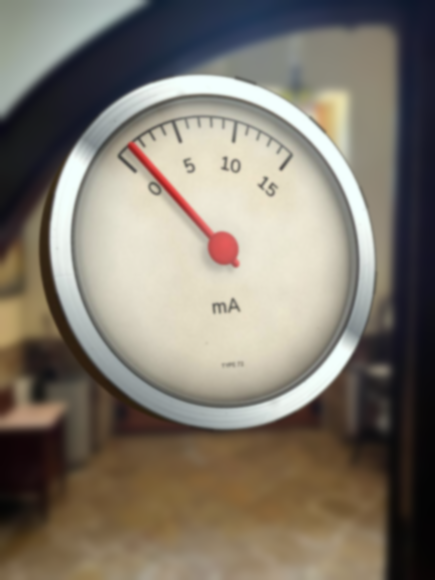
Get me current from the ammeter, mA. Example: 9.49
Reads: 1
